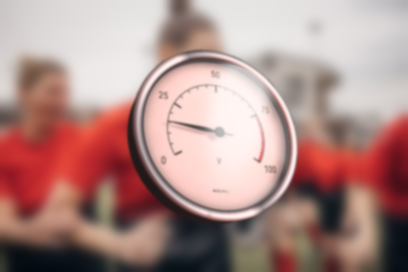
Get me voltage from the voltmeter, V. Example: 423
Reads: 15
